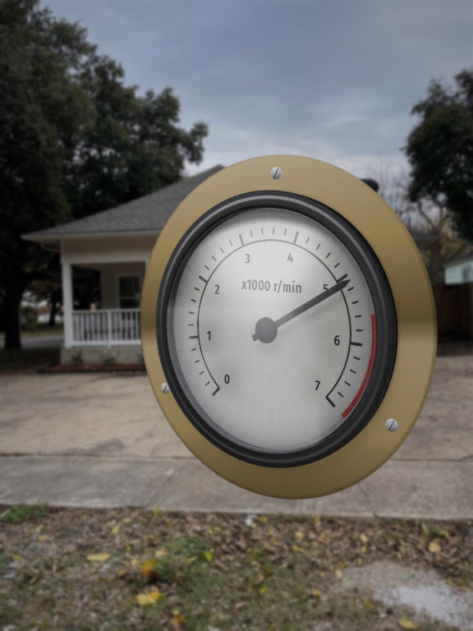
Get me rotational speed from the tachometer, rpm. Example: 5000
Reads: 5100
